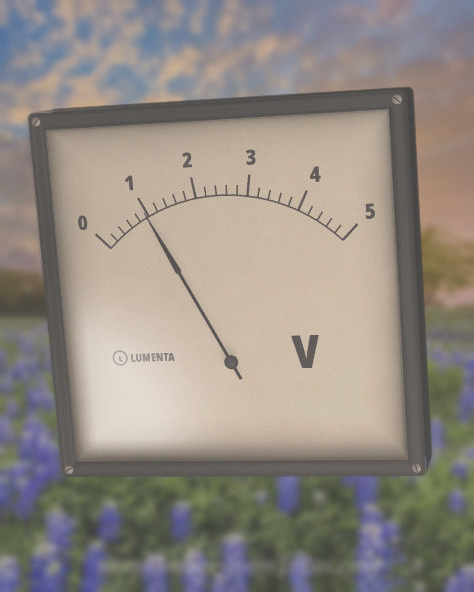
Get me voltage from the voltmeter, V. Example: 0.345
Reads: 1
